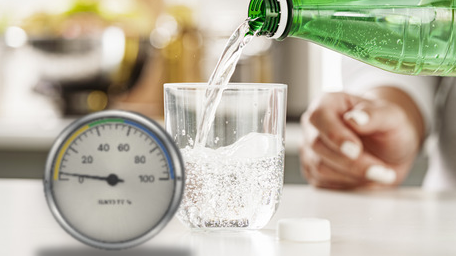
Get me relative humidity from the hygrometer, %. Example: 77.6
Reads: 4
